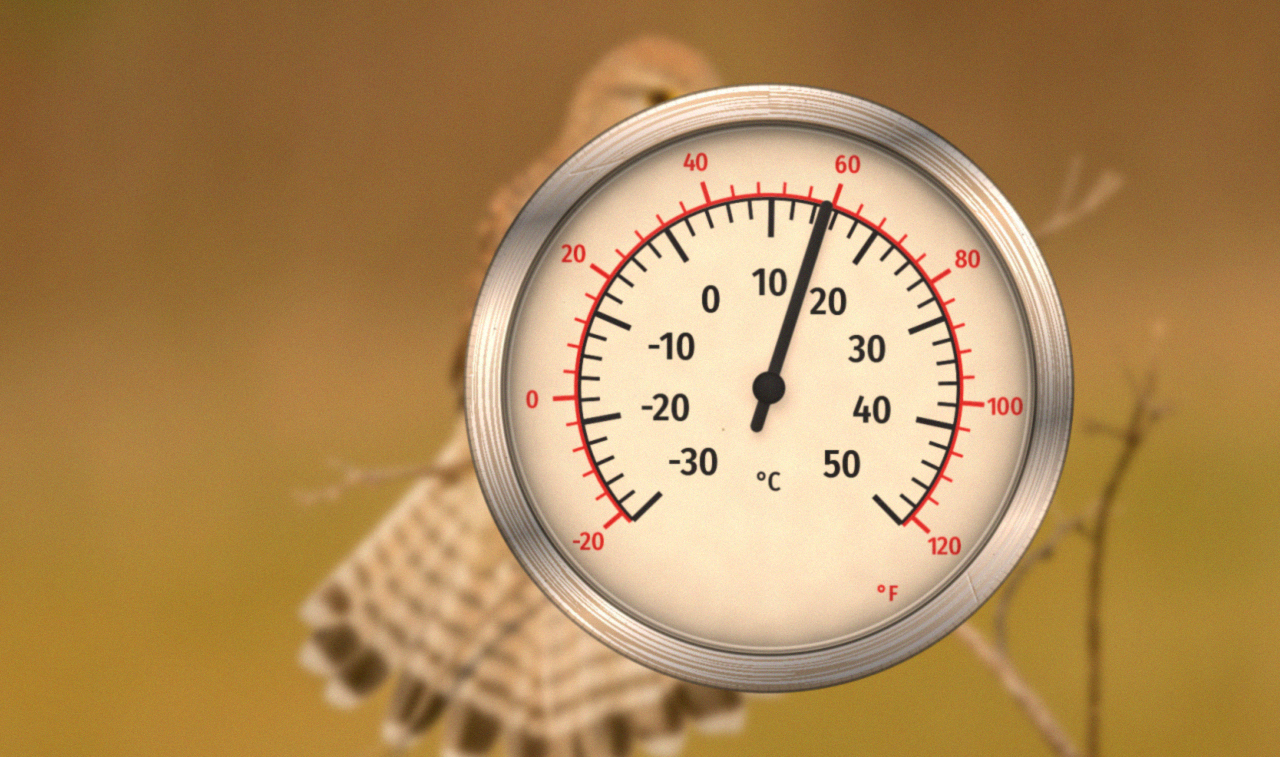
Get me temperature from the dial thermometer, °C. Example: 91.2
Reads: 15
